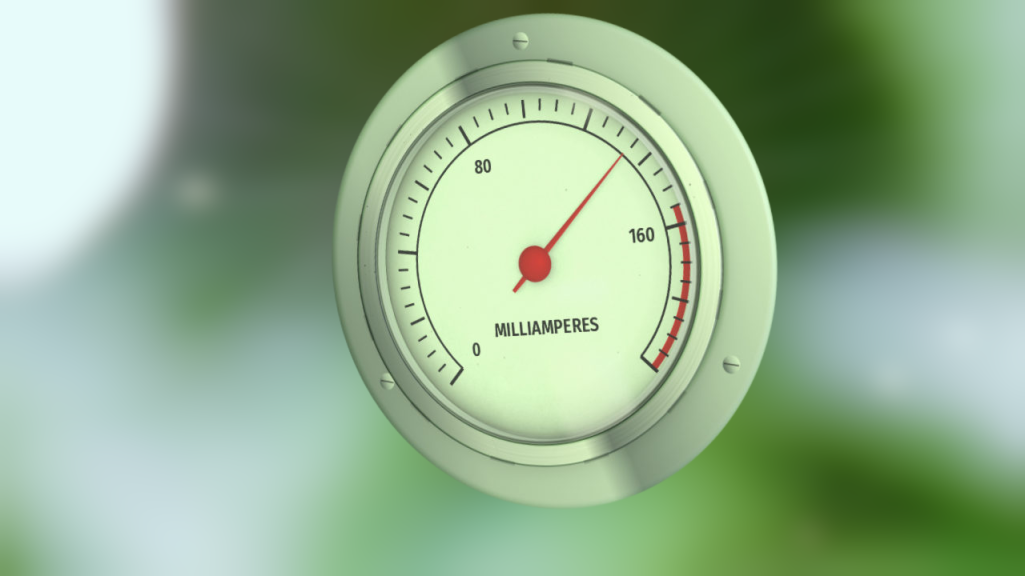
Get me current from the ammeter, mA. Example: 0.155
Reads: 135
